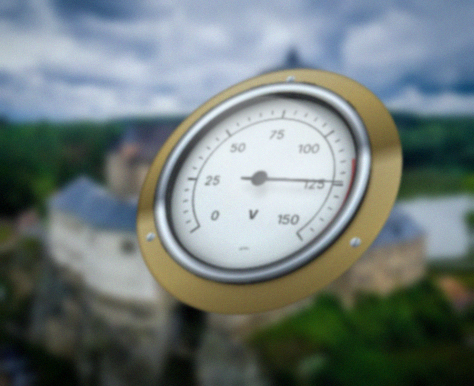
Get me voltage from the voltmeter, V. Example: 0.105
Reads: 125
